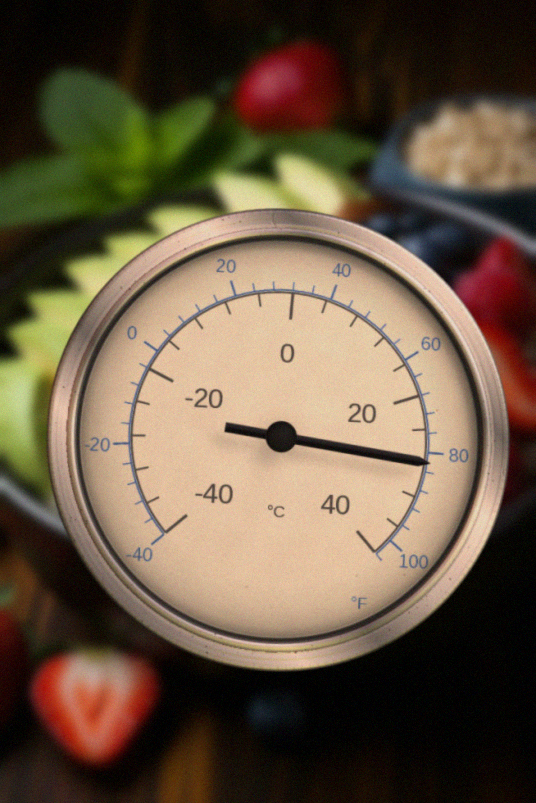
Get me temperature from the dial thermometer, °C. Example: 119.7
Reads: 28
